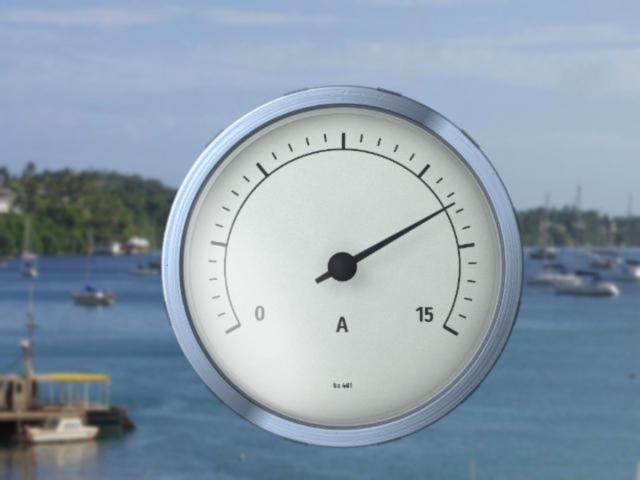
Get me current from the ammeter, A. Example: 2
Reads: 11.25
